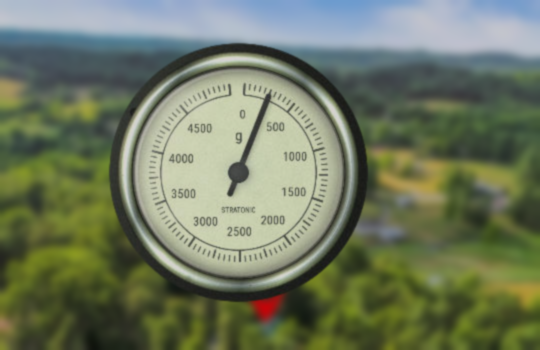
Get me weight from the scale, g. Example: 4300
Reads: 250
